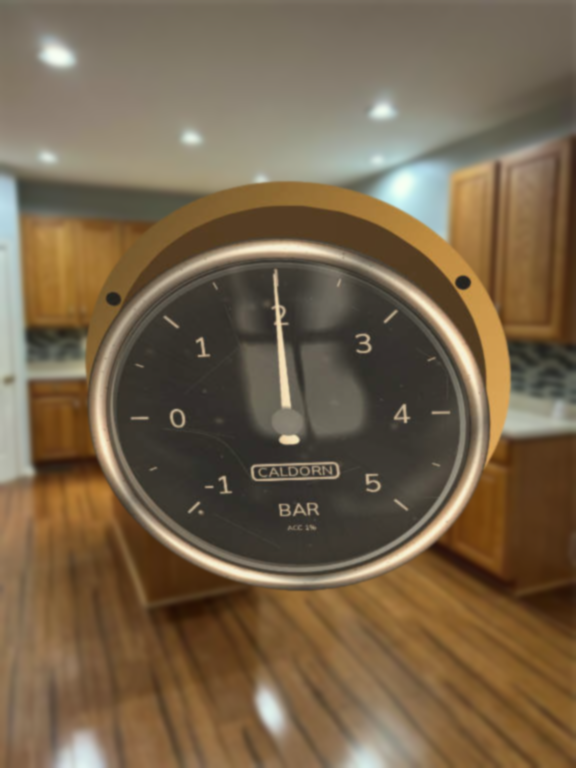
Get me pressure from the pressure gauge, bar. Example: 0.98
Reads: 2
